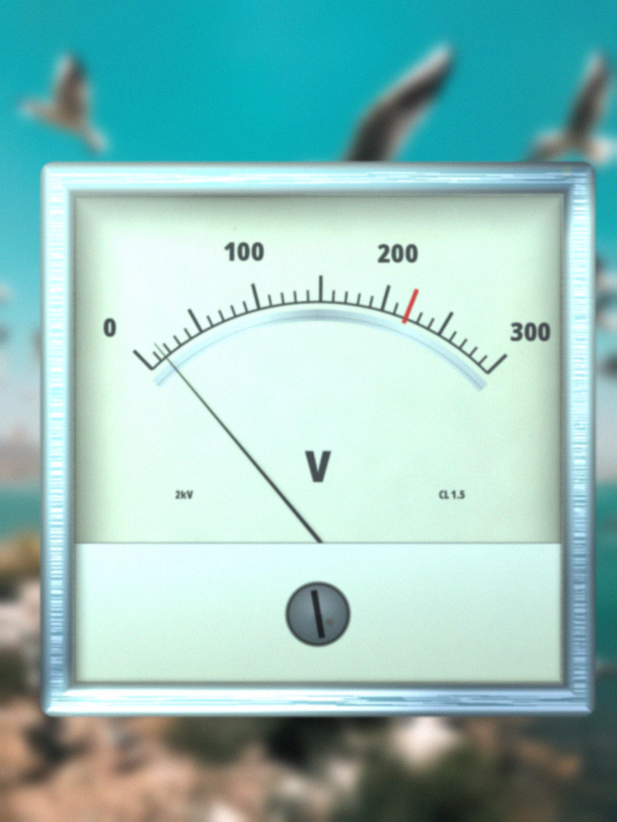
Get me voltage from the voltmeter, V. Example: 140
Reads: 15
